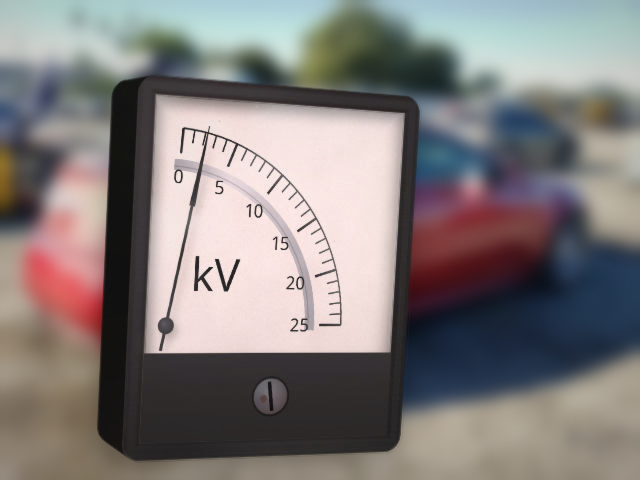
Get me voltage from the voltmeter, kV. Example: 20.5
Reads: 2
